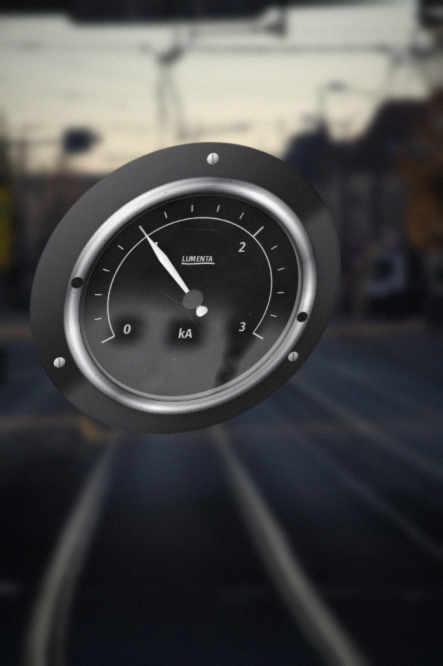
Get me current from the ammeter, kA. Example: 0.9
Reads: 1
